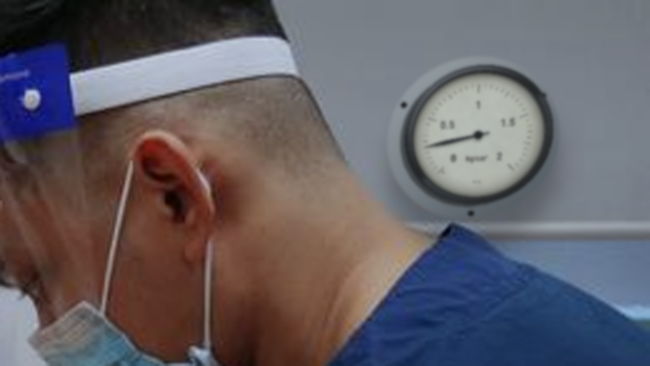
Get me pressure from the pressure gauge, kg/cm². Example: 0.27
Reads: 0.25
